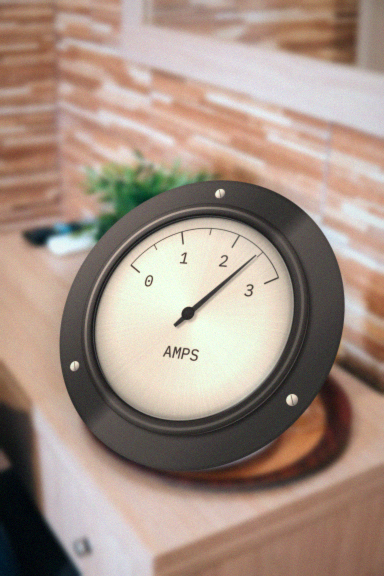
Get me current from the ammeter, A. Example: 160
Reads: 2.5
